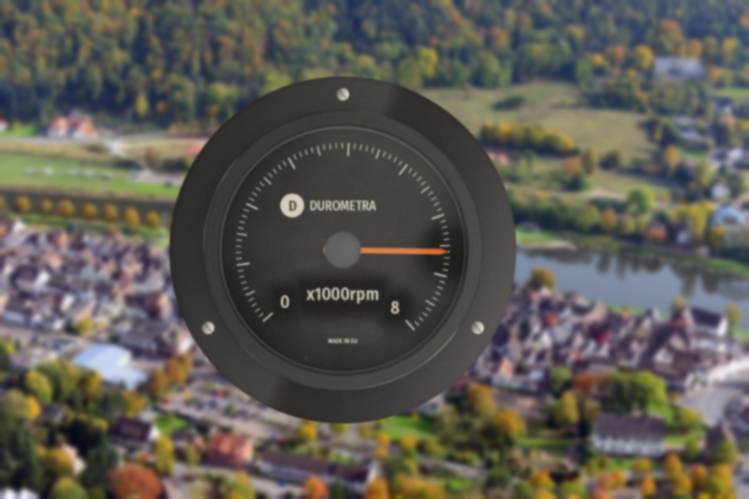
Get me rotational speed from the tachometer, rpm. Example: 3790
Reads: 6600
